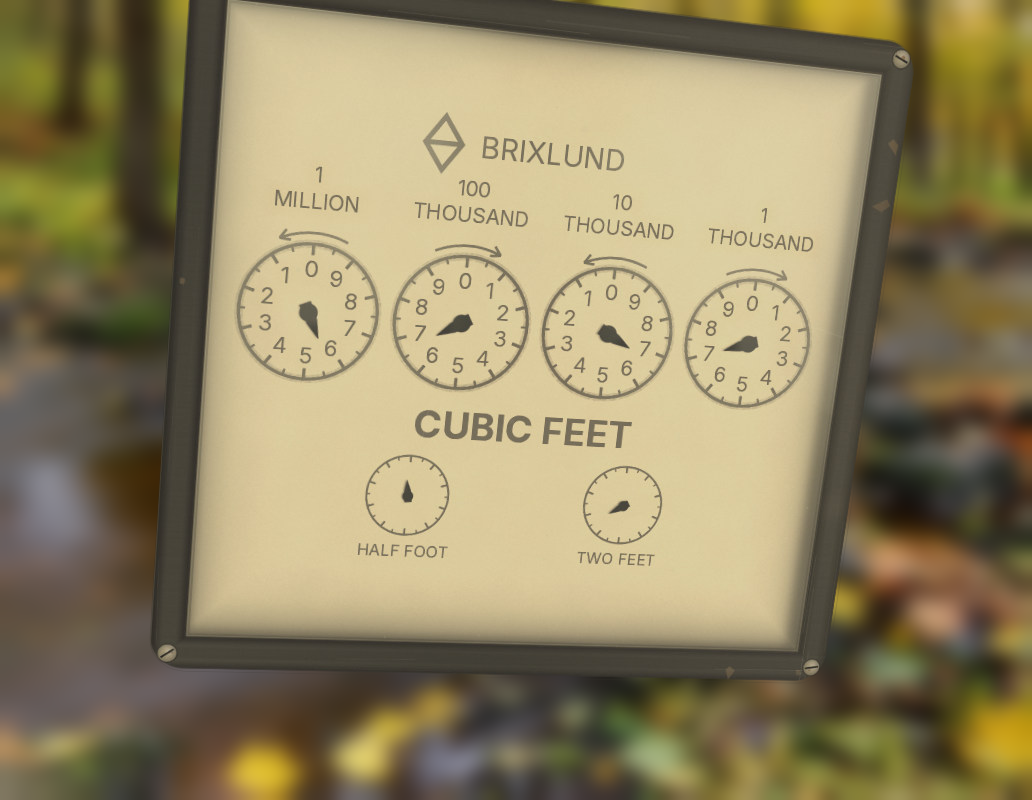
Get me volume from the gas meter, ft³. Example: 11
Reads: 566700
